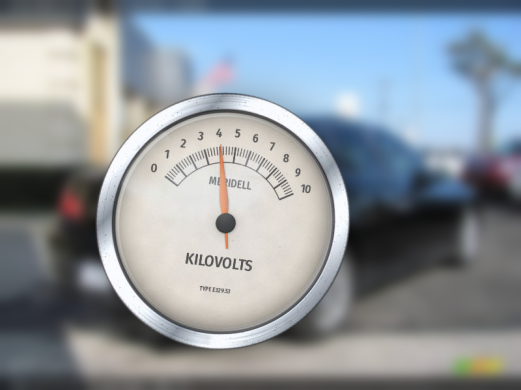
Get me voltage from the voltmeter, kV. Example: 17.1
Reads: 4
